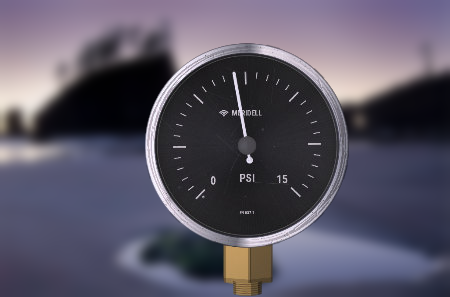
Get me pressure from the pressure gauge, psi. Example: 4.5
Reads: 7
